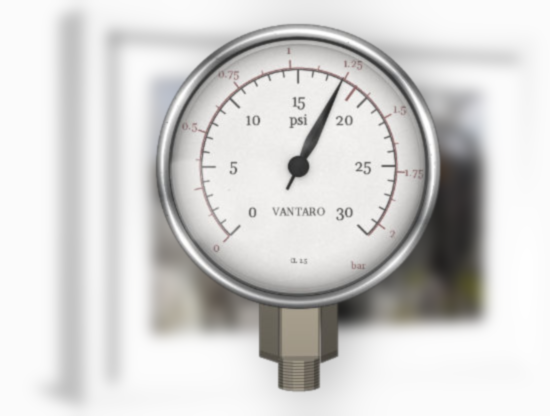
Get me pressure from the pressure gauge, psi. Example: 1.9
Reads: 18
